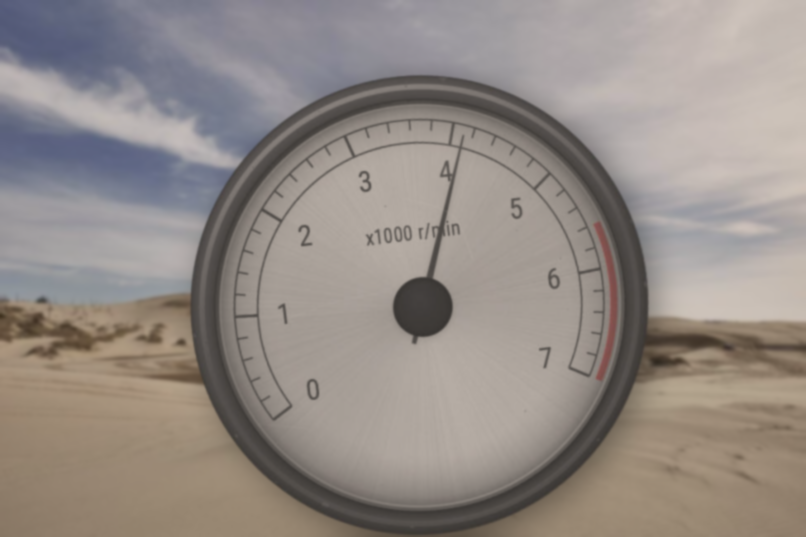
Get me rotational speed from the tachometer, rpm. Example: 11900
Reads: 4100
